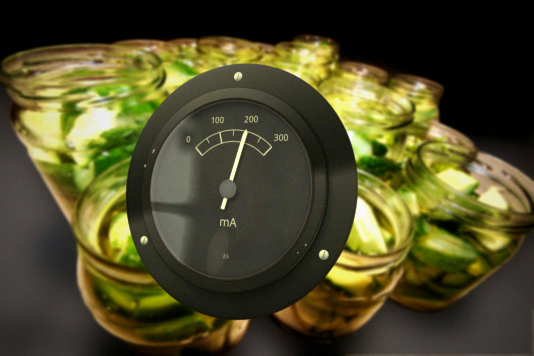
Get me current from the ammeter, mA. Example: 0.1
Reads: 200
